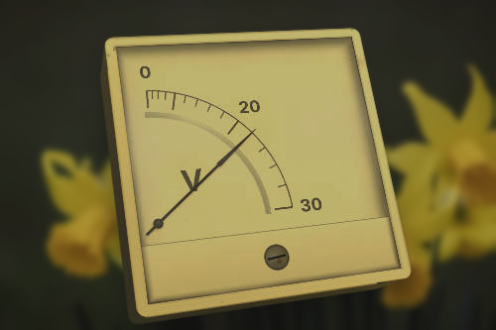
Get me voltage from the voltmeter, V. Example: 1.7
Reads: 22
